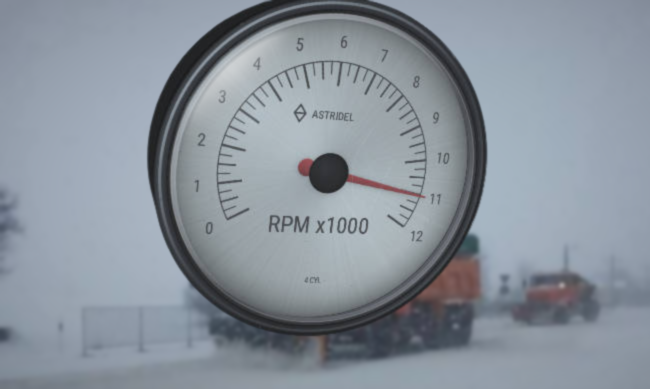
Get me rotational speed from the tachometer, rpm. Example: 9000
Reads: 11000
